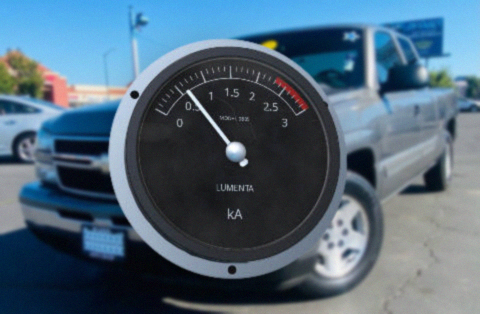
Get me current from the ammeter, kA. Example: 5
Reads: 0.6
